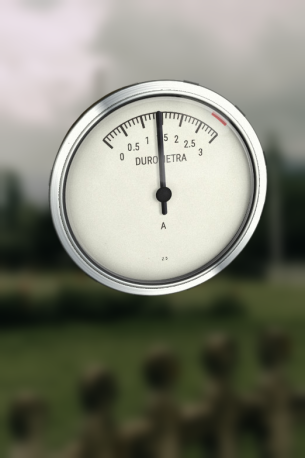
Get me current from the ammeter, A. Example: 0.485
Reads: 1.4
